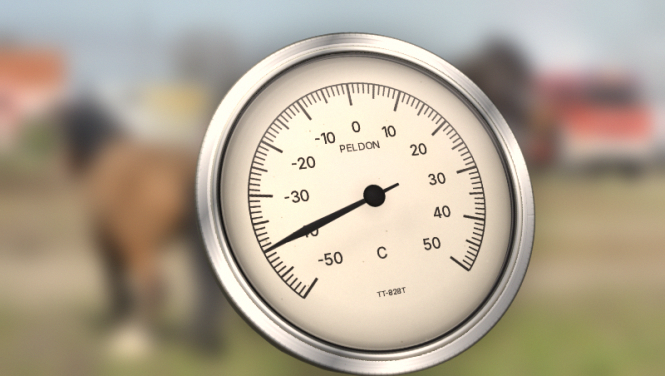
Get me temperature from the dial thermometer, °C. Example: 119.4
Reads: -40
